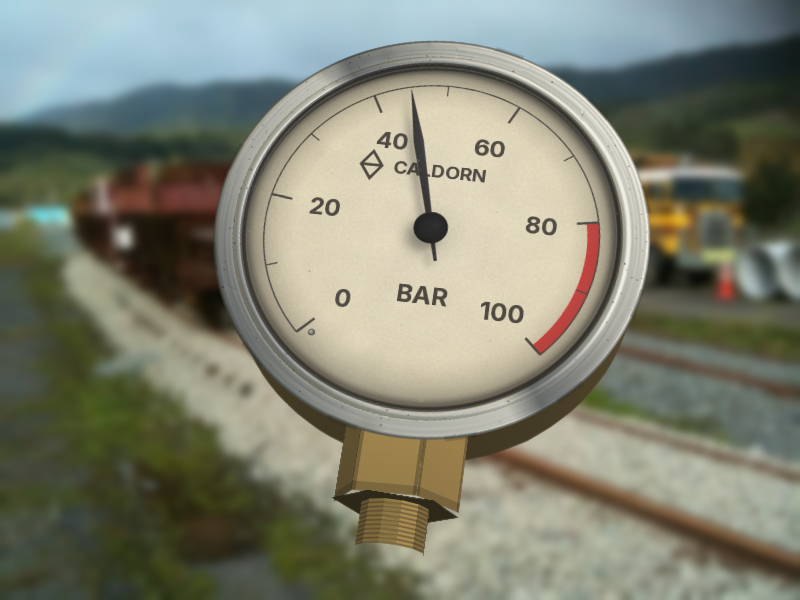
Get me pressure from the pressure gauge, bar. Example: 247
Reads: 45
